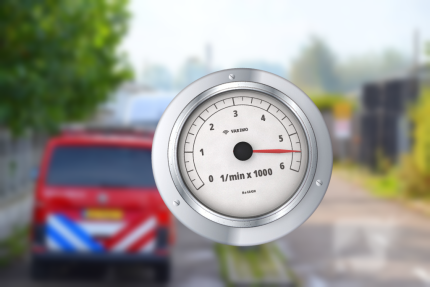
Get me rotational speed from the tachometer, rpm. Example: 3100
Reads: 5500
